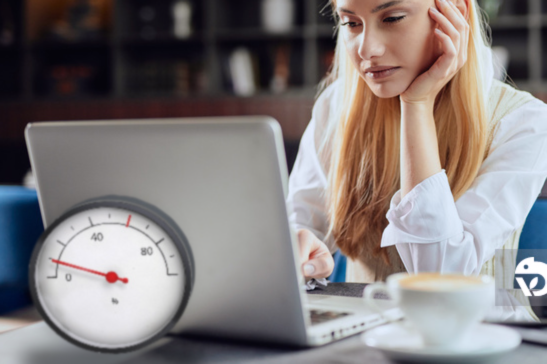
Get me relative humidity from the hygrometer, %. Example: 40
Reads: 10
